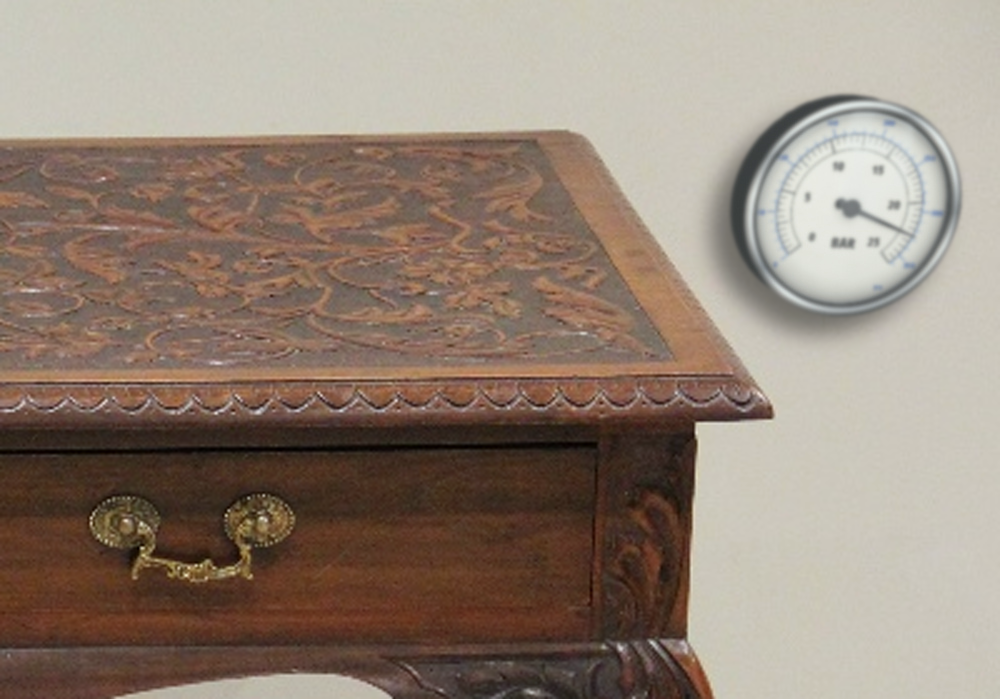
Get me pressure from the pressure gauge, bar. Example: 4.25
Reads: 22.5
